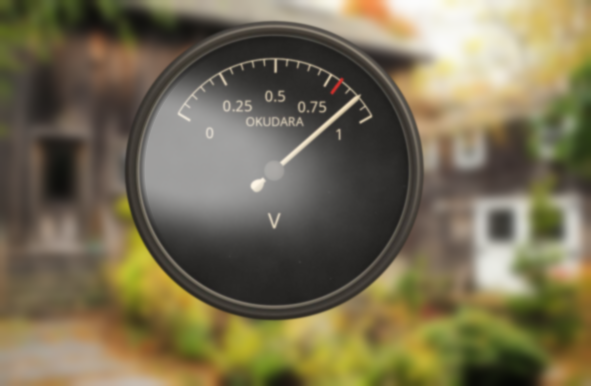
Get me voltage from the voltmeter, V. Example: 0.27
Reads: 0.9
